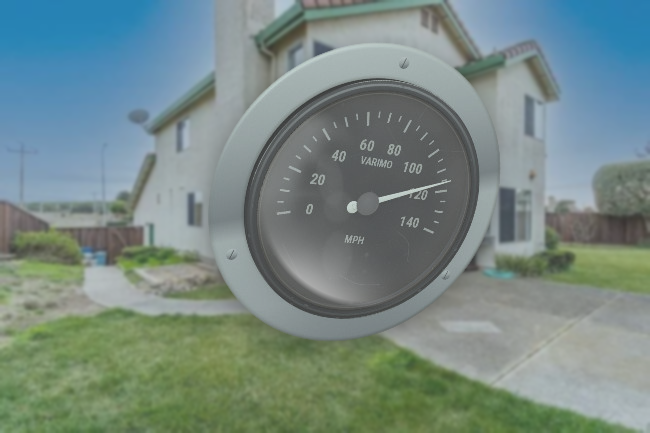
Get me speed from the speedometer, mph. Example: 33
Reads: 115
